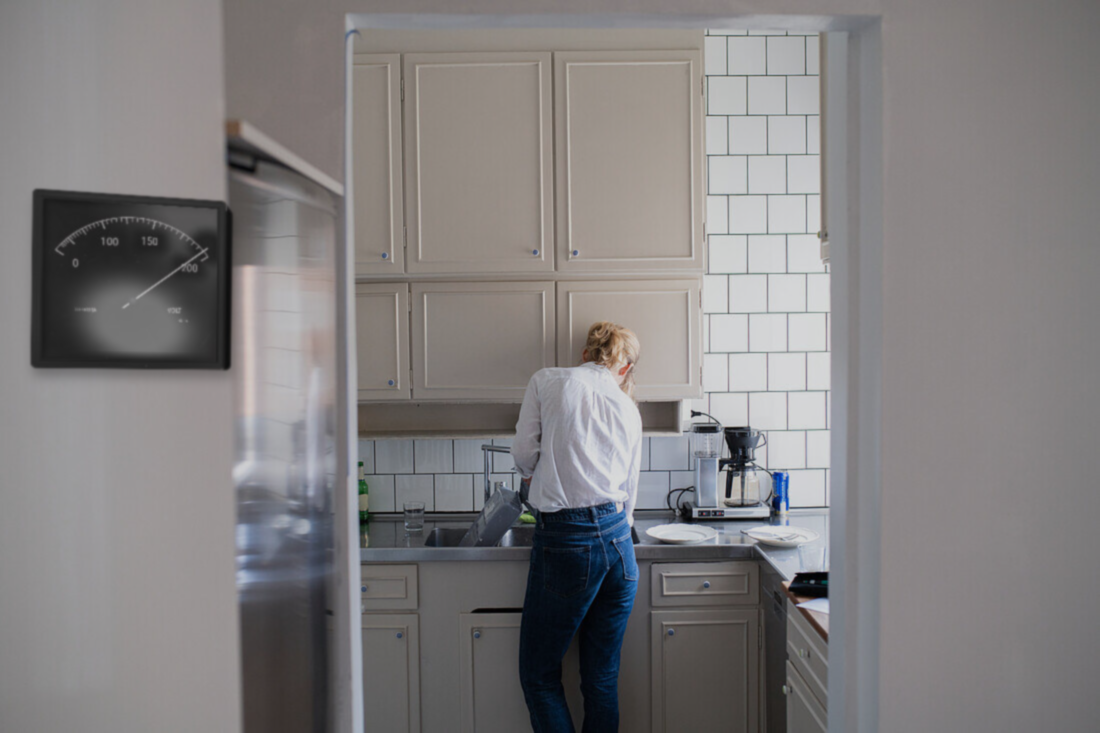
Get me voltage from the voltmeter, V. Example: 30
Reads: 195
